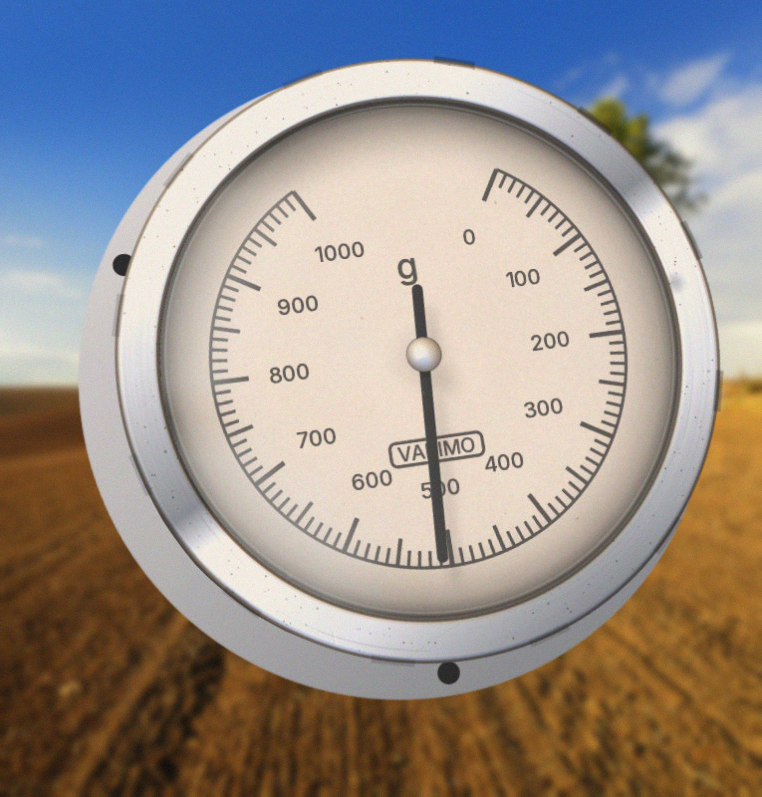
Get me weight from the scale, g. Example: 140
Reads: 510
